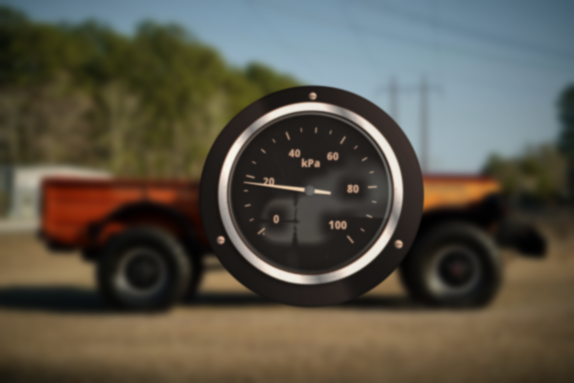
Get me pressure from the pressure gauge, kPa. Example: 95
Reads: 17.5
